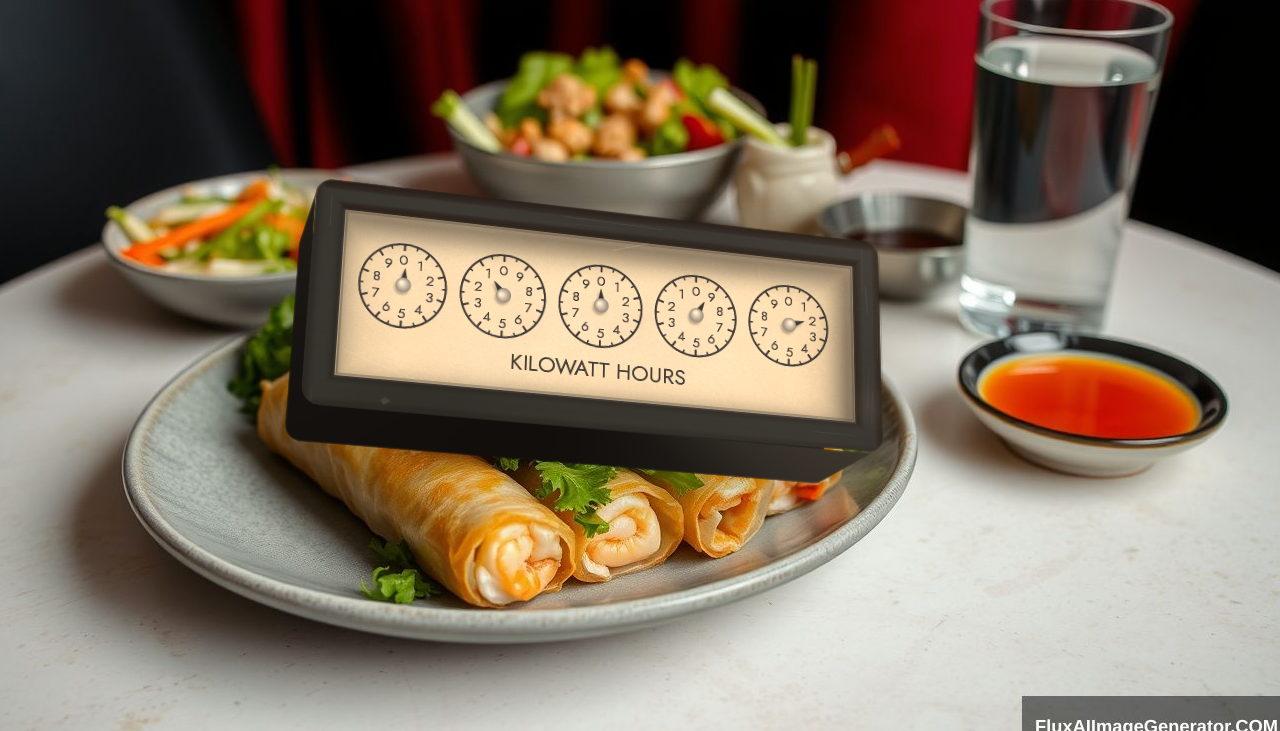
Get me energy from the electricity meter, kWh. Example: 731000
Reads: 992
